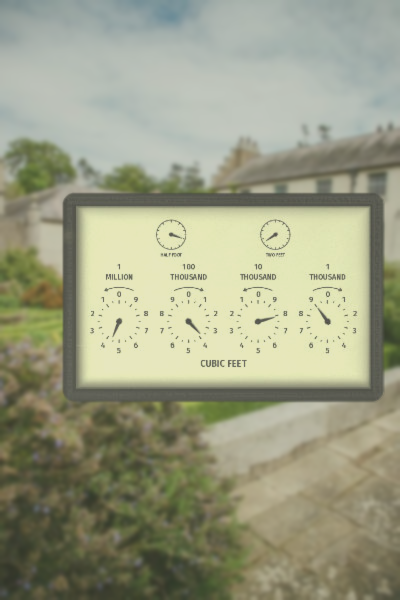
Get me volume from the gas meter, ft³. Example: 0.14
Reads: 437900
